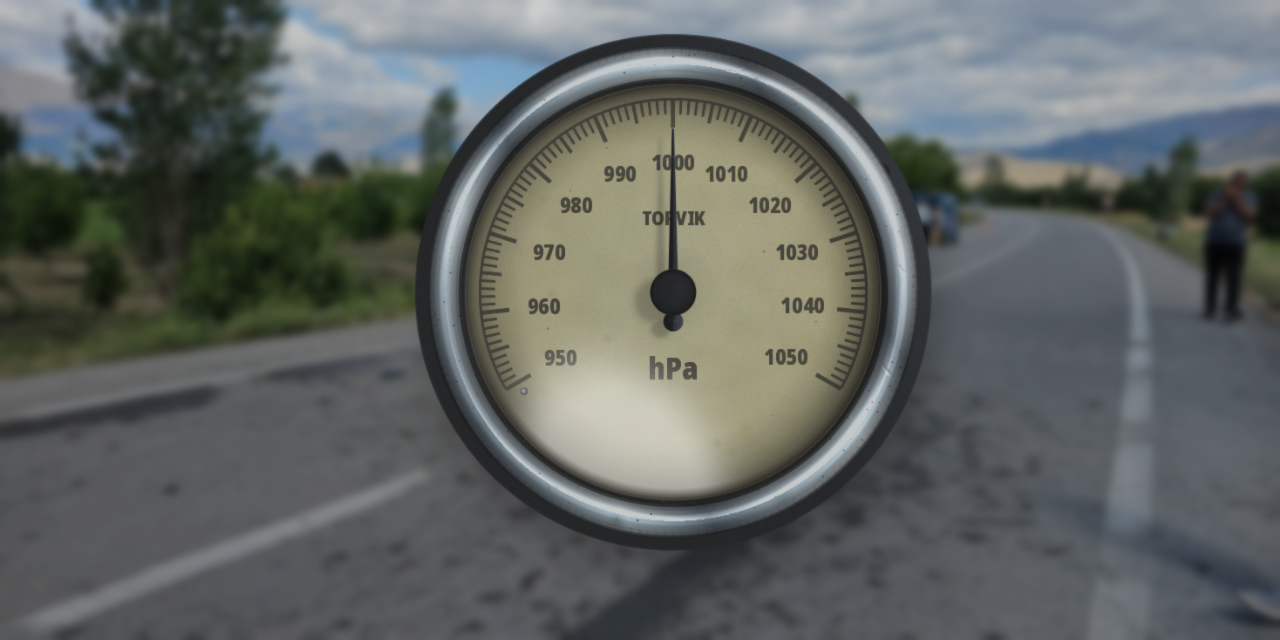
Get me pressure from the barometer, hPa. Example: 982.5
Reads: 1000
